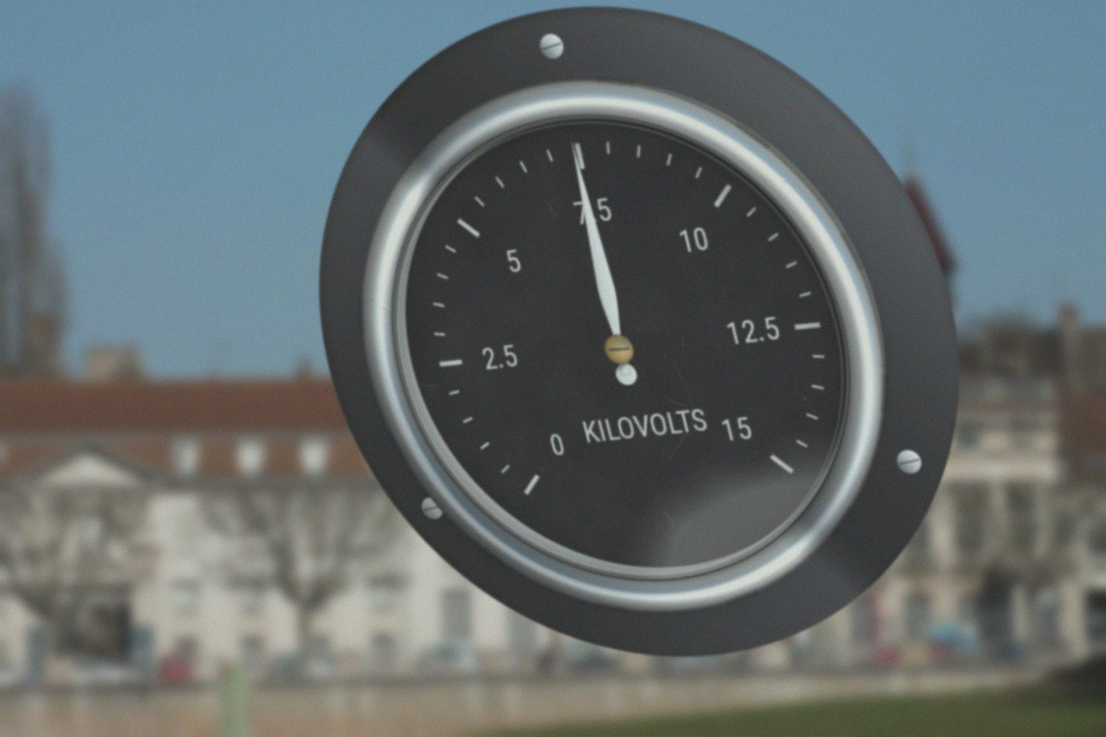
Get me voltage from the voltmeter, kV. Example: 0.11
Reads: 7.5
